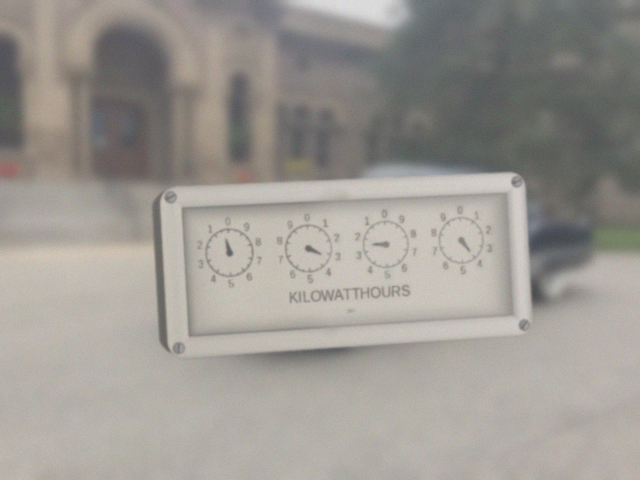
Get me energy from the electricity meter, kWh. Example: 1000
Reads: 324
